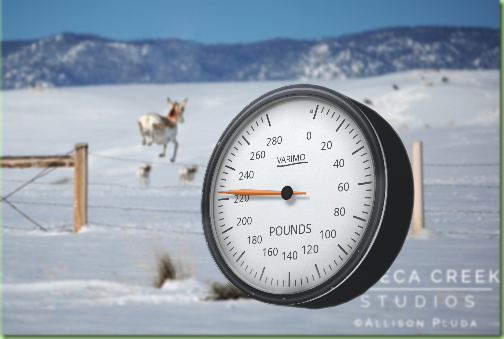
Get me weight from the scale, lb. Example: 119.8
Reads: 224
